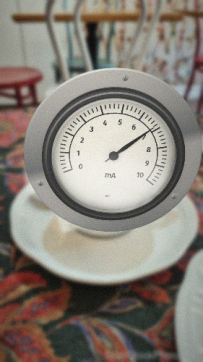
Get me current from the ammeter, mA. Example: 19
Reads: 6.8
